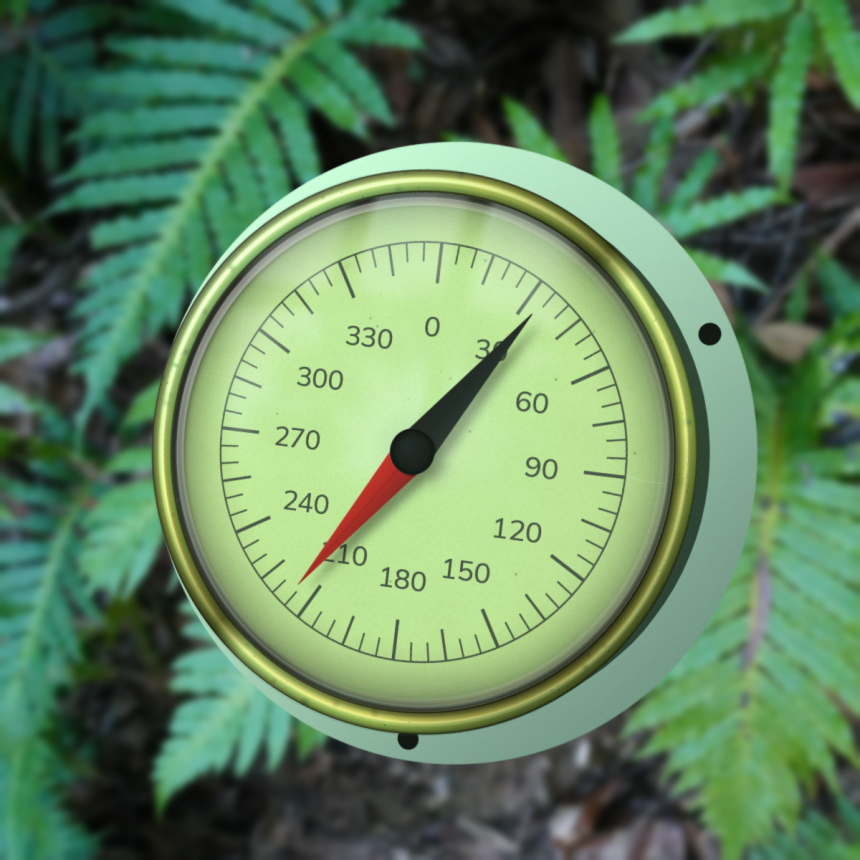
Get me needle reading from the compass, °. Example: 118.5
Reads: 215
